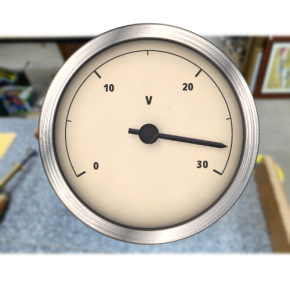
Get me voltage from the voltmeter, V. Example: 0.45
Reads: 27.5
